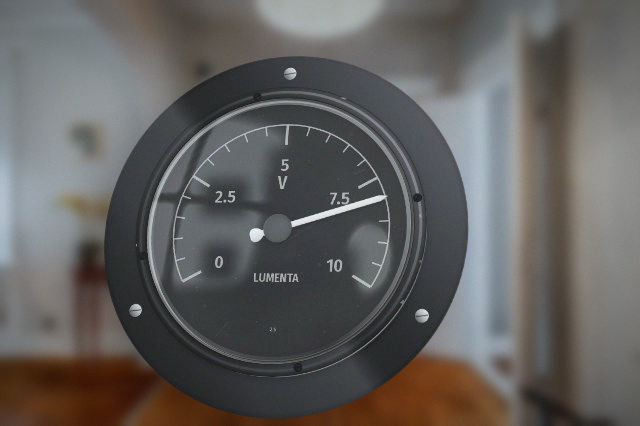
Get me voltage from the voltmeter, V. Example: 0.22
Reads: 8
